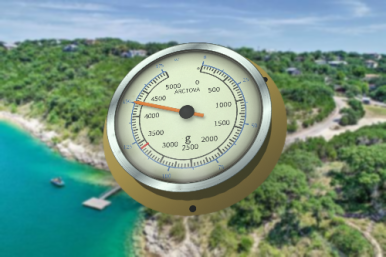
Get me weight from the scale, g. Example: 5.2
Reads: 4250
